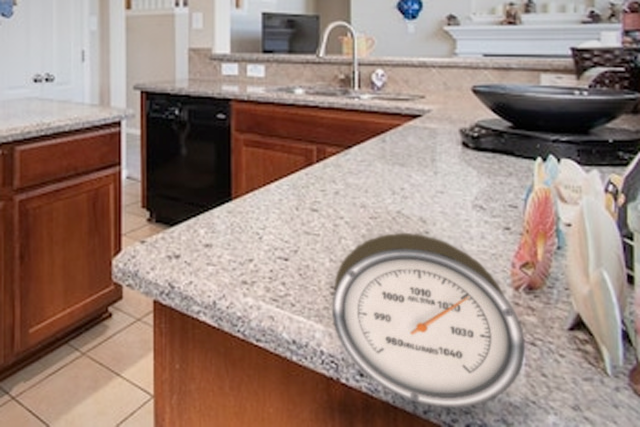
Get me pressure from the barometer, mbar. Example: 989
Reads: 1020
